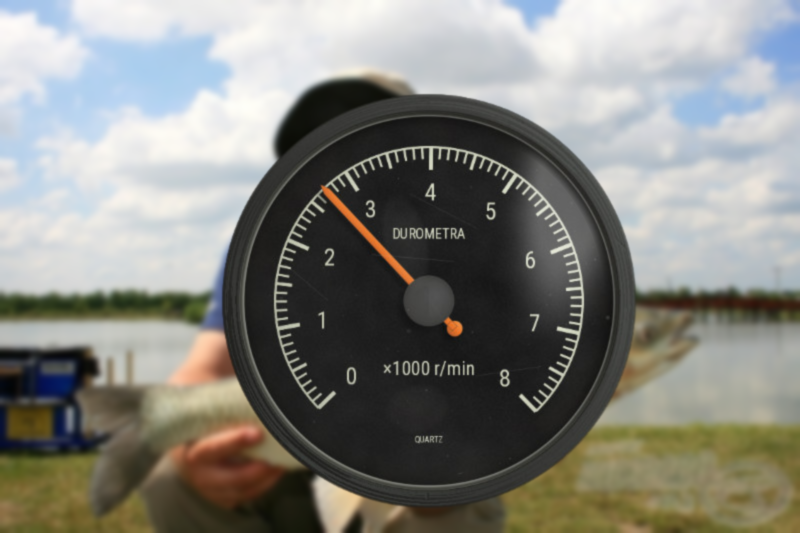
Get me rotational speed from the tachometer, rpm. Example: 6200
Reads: 2700
